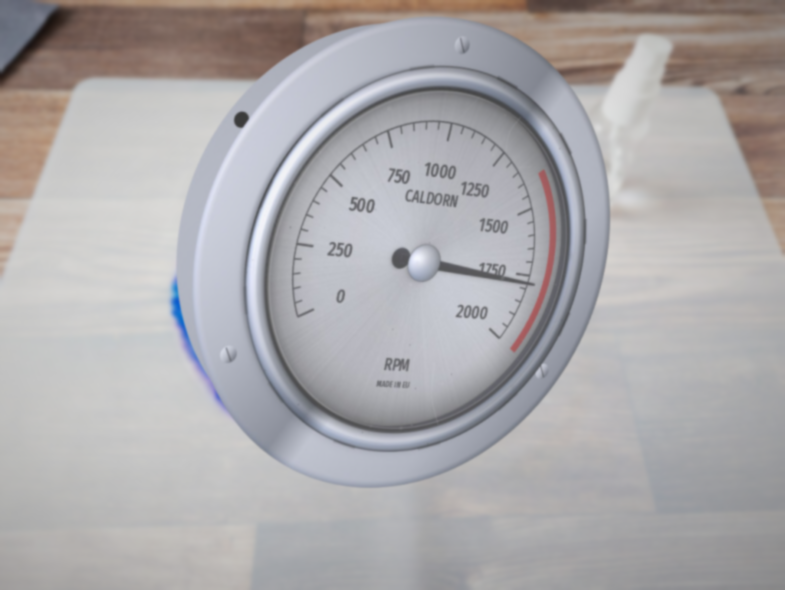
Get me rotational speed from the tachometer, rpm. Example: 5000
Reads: 1775
